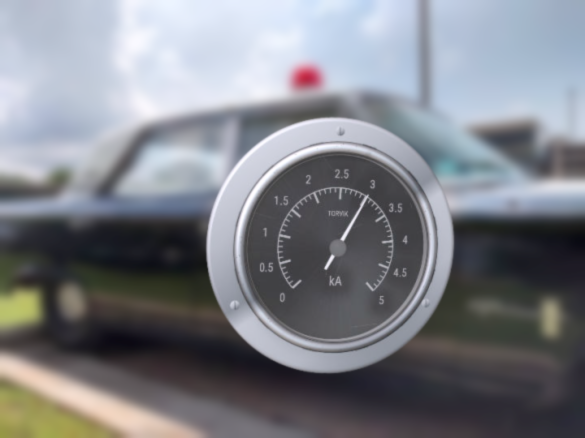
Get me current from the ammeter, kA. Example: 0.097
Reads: 3
